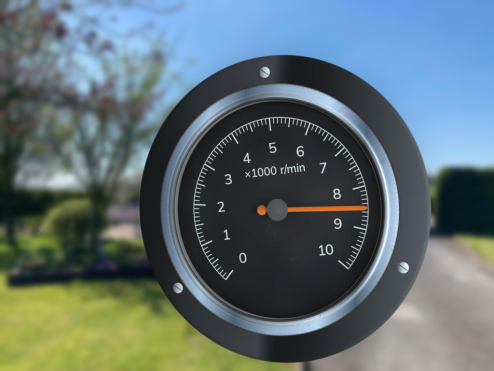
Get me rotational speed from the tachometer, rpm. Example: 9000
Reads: 8500
